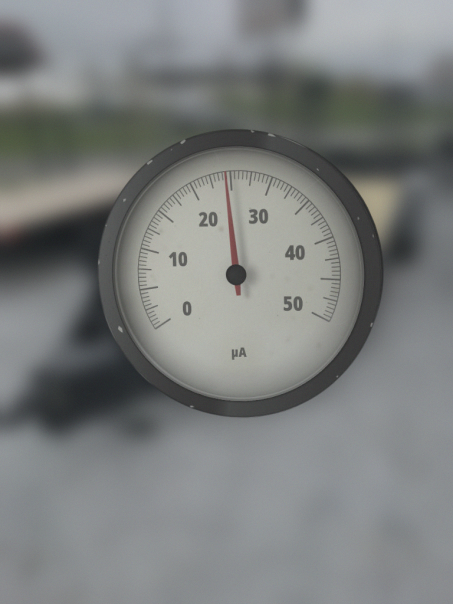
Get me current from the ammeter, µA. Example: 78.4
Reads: 24.5
